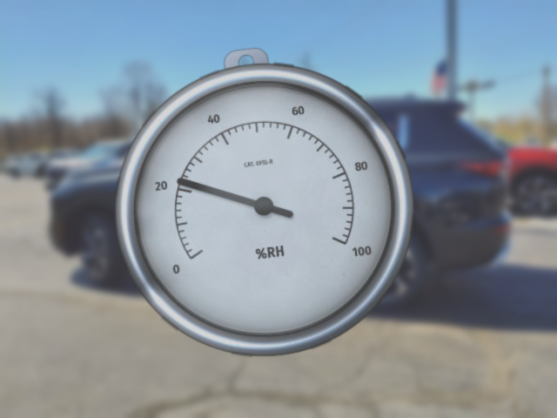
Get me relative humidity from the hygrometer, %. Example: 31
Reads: 22
